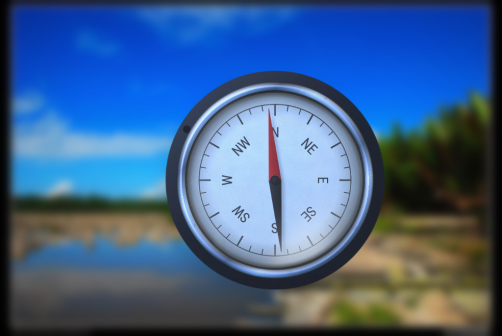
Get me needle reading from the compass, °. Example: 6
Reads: 355
